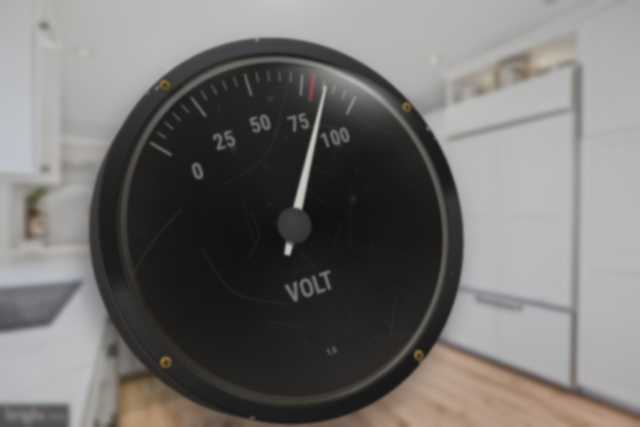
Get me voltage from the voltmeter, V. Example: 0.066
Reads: 85
